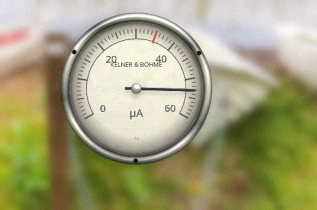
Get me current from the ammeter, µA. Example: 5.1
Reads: 53
